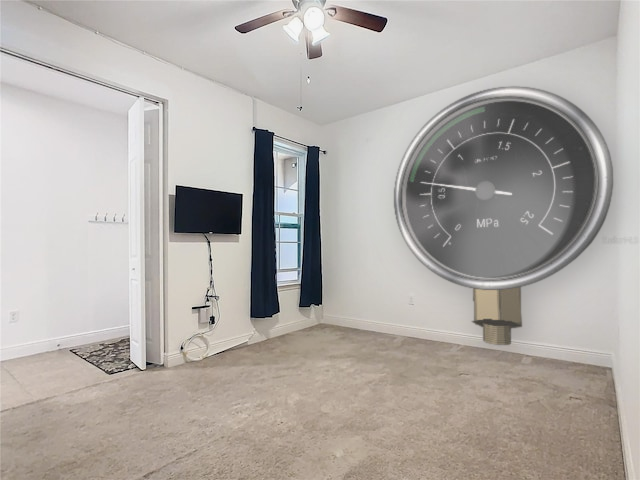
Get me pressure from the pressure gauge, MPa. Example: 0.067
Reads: 0.6
